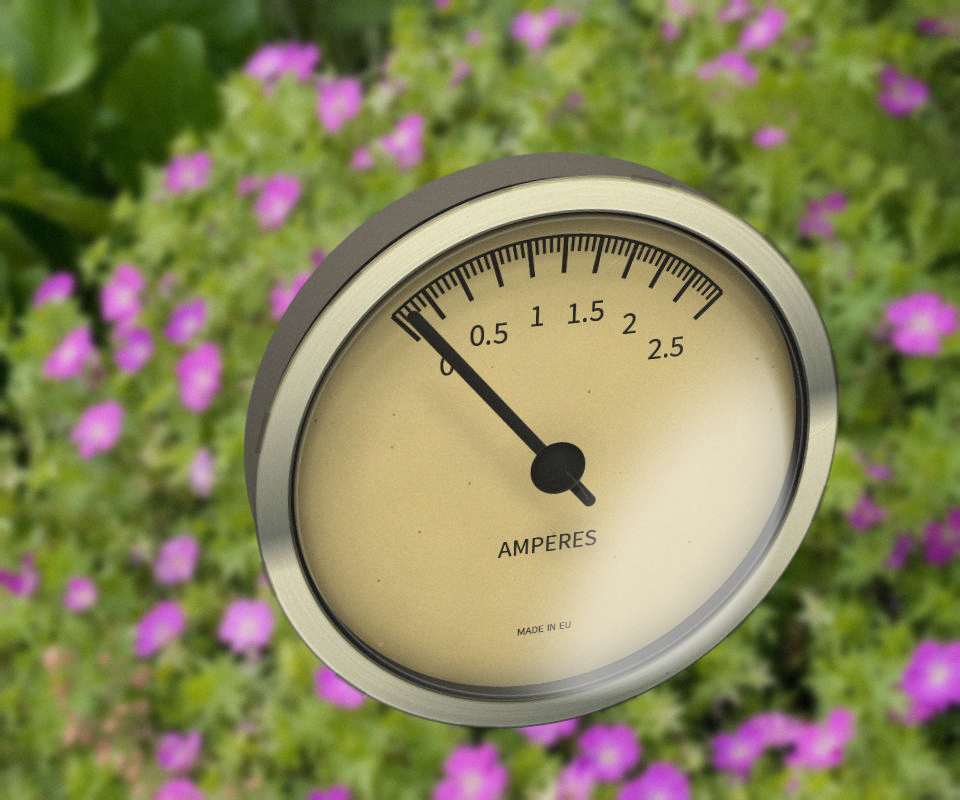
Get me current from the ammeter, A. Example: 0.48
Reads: 0.1
